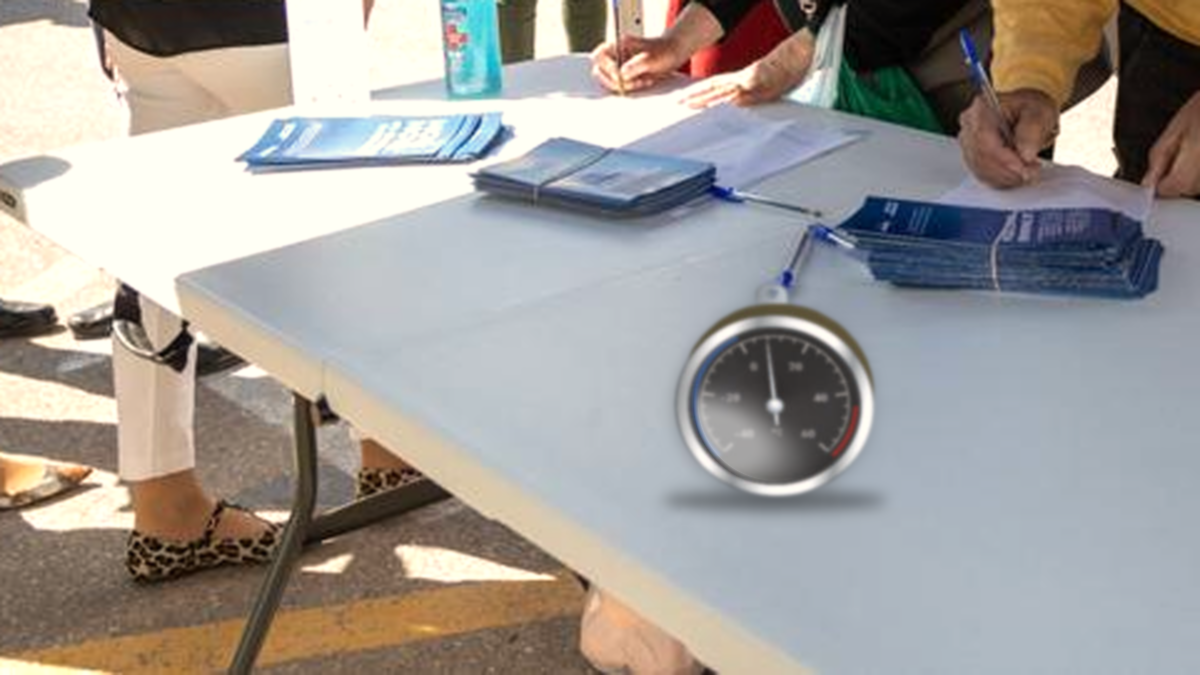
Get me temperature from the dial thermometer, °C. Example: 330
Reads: 8
